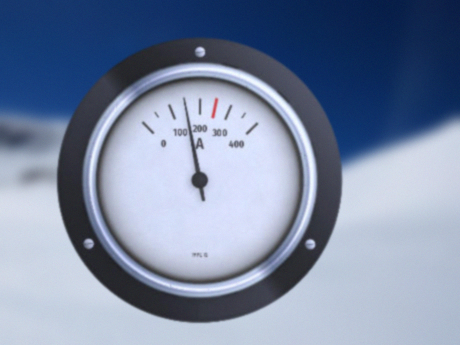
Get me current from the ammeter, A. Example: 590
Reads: 150
